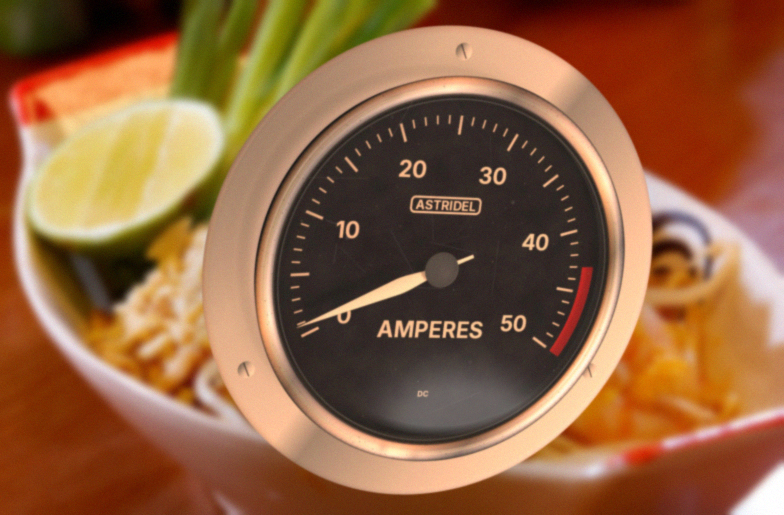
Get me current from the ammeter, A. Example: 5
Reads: 1
